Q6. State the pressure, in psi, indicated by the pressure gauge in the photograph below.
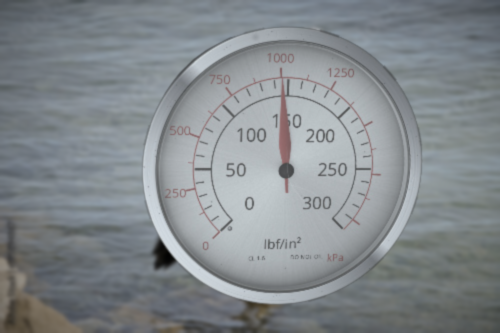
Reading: 145 psi
